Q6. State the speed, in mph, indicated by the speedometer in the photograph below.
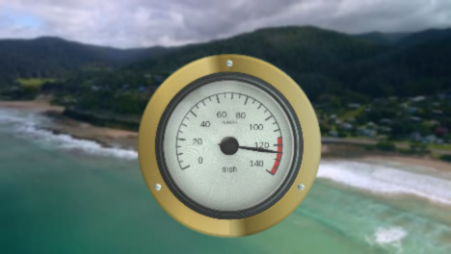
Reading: 125 mph
